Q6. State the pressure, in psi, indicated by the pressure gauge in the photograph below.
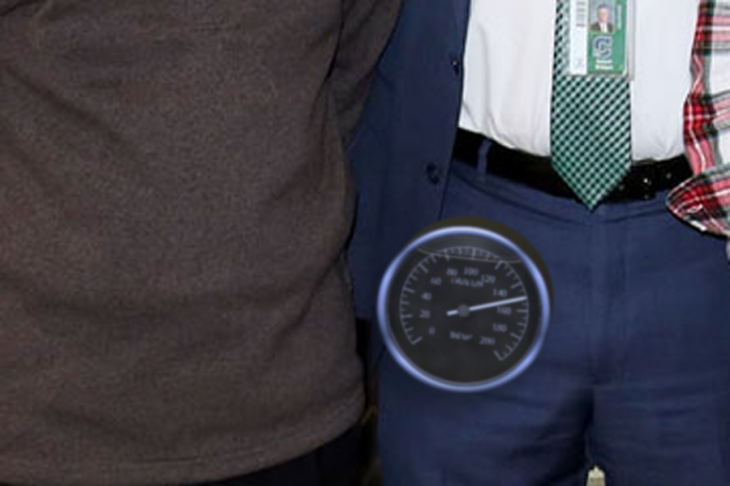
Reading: 150 psi
